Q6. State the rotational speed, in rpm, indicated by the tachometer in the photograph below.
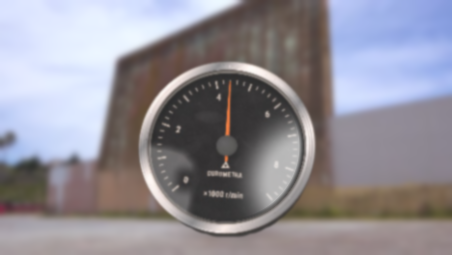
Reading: 4400 rpm
